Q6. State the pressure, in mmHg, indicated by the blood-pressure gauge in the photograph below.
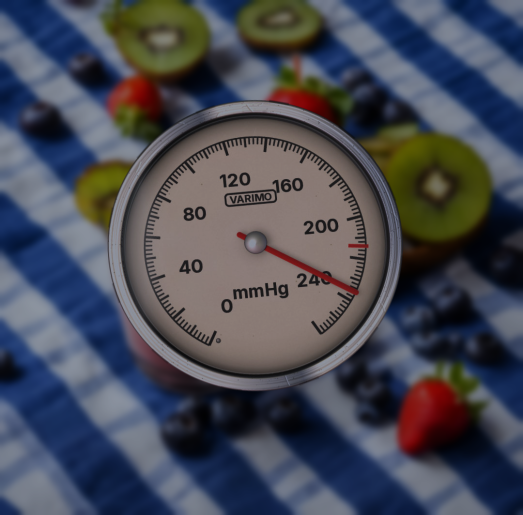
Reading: 236 mmHg
